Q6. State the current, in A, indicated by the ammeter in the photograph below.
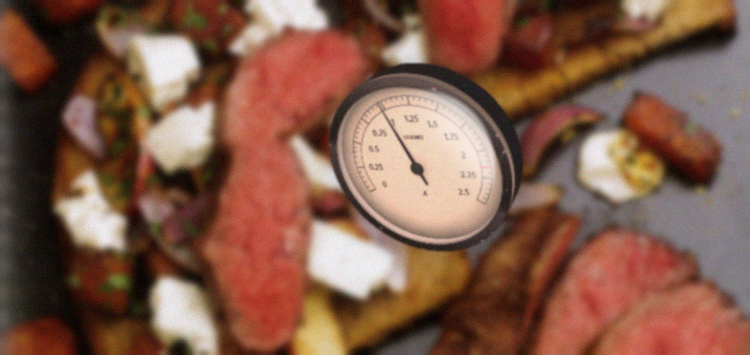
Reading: 1 A
